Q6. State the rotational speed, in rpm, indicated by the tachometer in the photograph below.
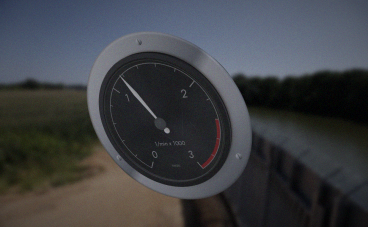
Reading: 1200 rpm
